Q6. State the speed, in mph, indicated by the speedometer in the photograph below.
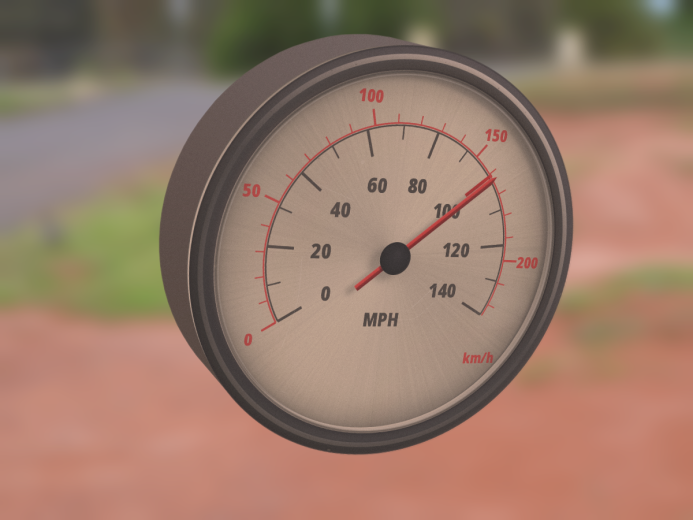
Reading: 100 mph
